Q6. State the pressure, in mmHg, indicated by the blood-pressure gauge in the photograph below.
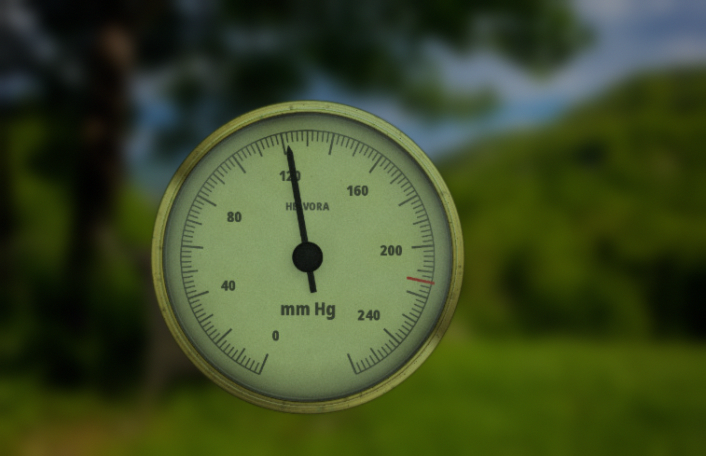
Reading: 122 mmHg
